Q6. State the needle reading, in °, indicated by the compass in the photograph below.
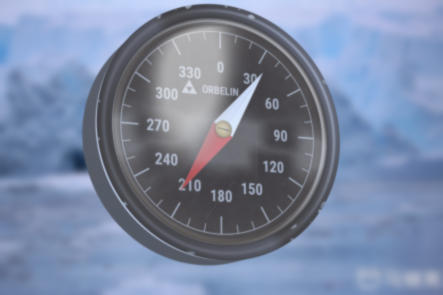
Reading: 215 °
